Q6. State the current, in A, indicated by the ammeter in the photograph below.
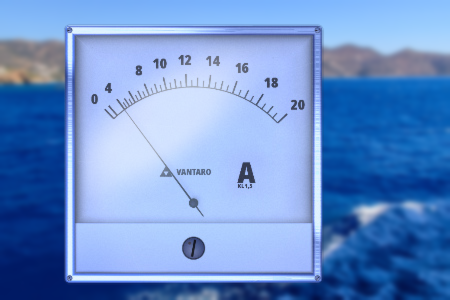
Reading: 4 A
